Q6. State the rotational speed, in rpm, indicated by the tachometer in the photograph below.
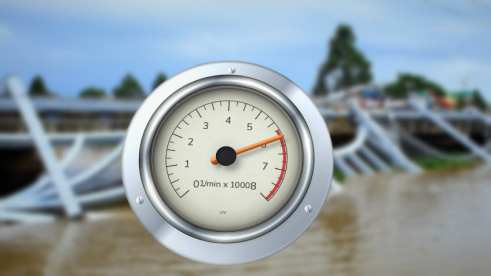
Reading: 6000 rpm
